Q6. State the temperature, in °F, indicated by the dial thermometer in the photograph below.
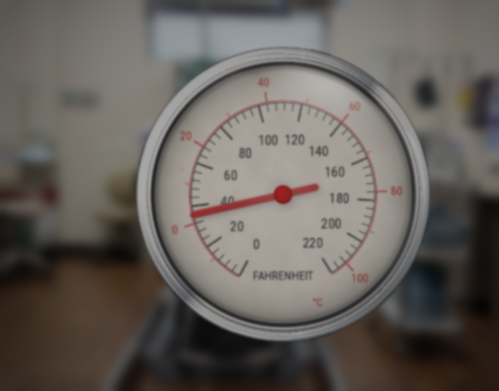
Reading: 36 °F
